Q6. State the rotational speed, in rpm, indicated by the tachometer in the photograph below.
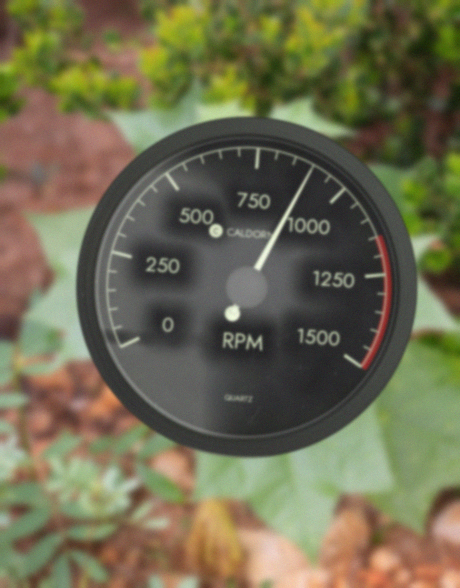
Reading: 900 rpm
